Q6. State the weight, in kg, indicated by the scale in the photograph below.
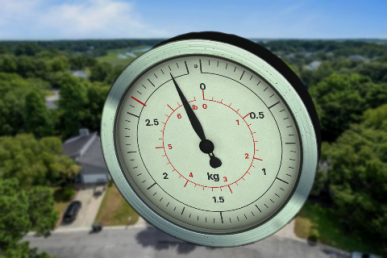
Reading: 2.9 kg
